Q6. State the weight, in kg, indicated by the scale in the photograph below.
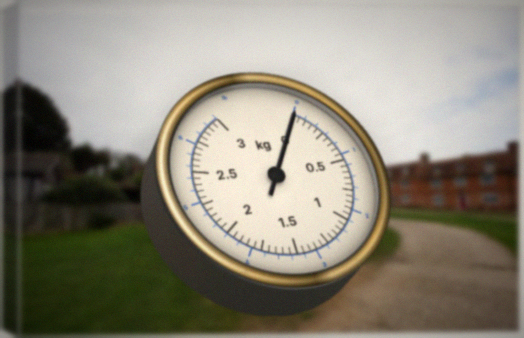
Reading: 0 kg
